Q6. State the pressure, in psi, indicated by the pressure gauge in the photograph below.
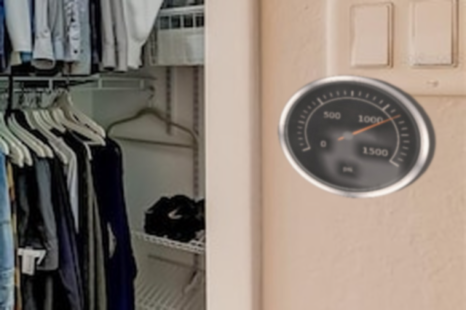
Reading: 1100 psi
